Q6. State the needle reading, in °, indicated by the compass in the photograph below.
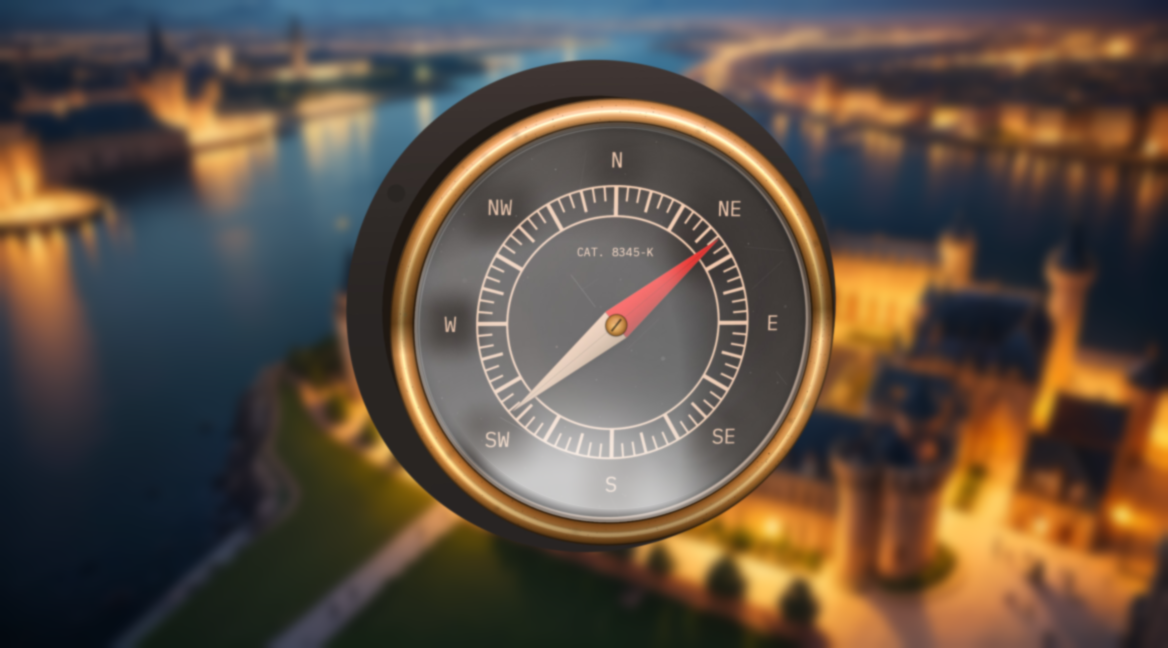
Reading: 50 °
